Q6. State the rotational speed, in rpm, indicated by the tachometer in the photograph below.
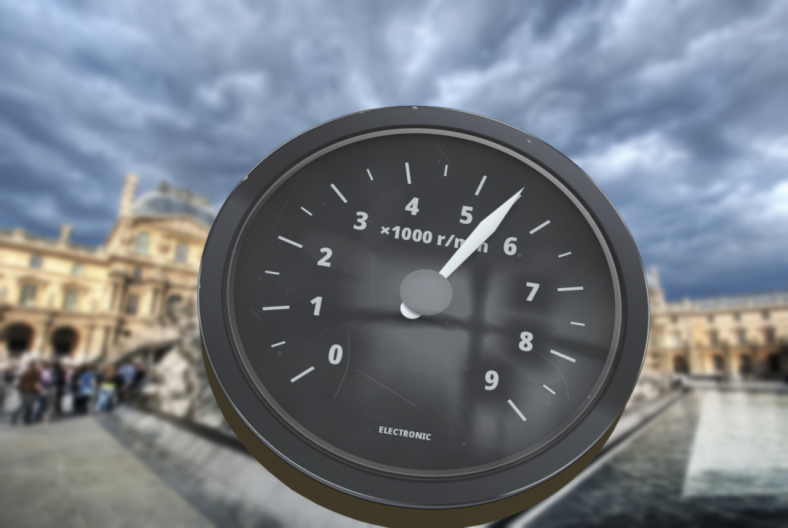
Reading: 5500 rpm
